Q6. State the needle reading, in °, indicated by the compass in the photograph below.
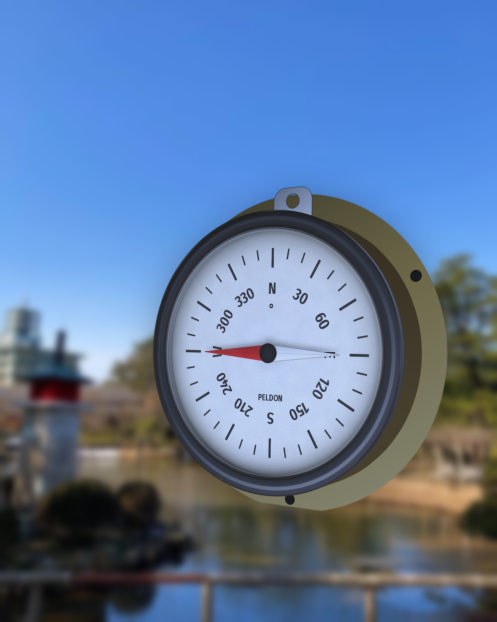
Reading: 270 °
